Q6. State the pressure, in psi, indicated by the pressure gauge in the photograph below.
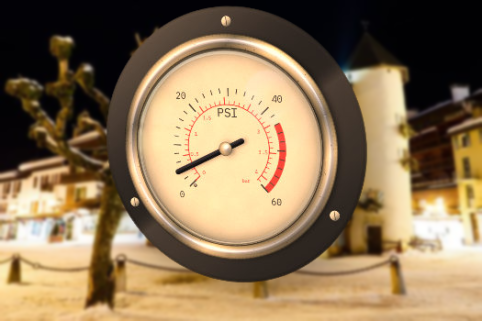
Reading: 4 psi
